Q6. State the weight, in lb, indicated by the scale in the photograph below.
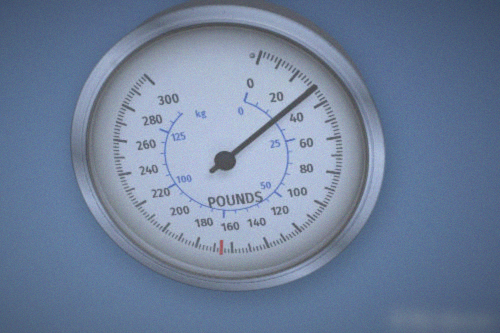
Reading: 30 lb
